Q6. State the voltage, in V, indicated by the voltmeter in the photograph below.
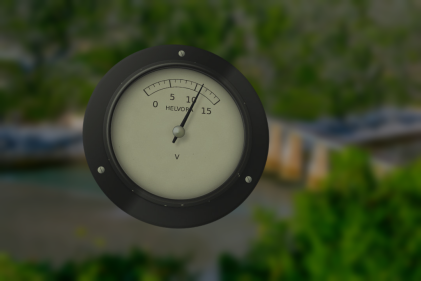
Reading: 11 V
